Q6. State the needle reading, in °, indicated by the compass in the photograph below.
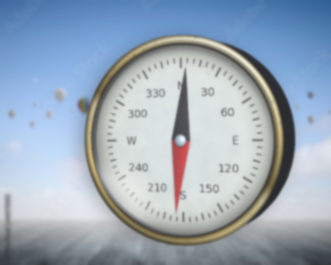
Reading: 185 °
